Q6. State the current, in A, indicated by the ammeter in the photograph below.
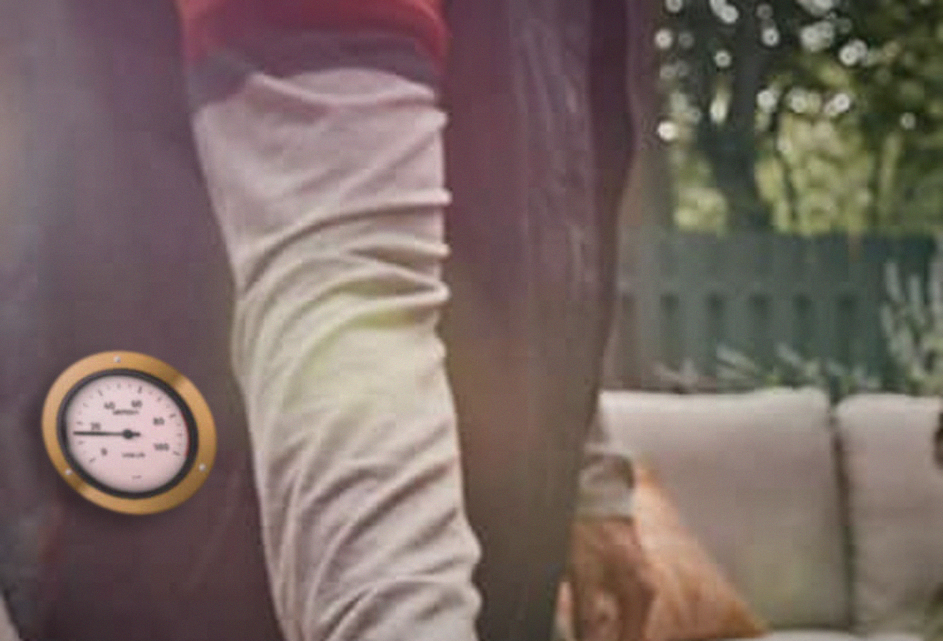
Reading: 15 A
